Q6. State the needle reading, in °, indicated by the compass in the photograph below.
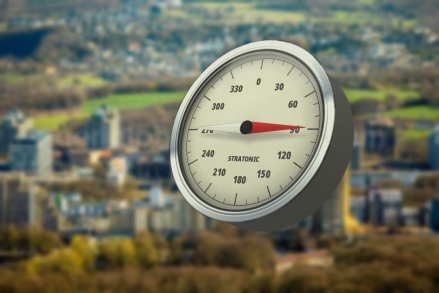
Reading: 90 °
